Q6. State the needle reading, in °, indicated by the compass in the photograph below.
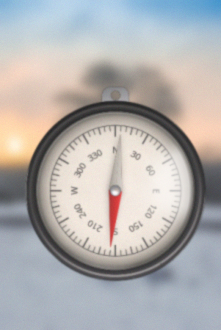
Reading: 185 °
